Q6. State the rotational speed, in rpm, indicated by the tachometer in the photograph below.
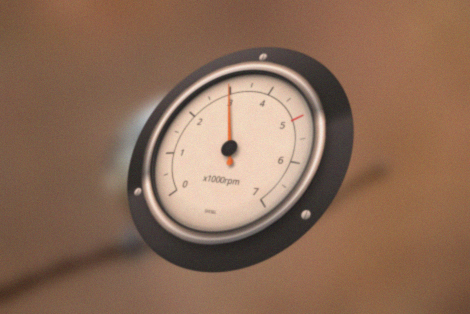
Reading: 3000 rpm
